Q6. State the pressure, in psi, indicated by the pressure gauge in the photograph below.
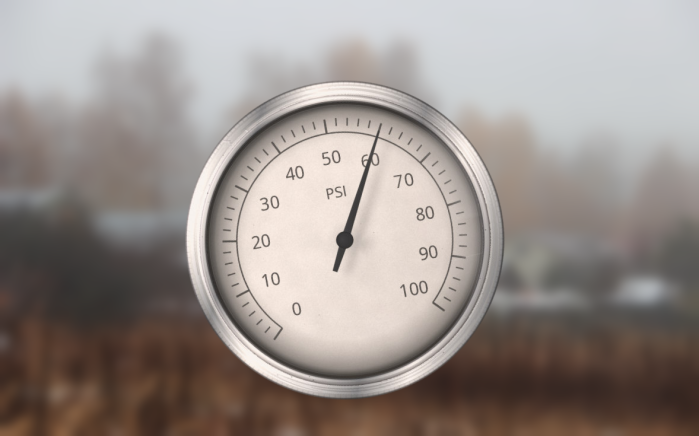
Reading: 60 psi
